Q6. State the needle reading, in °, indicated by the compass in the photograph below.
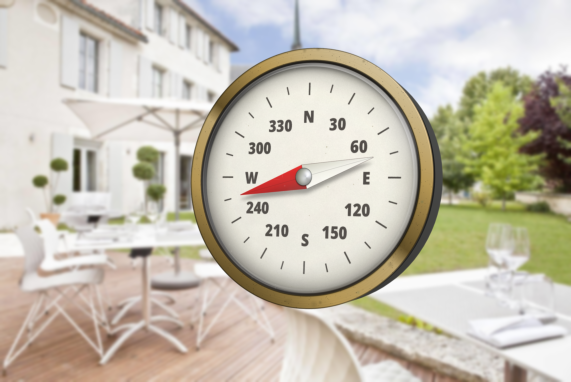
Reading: 255 °
